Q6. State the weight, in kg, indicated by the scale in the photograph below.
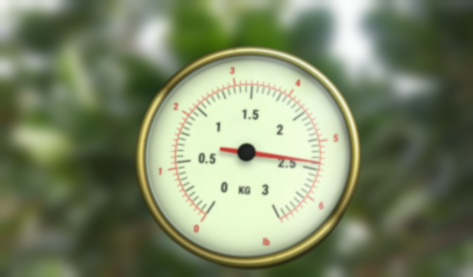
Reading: 2.45 kg
